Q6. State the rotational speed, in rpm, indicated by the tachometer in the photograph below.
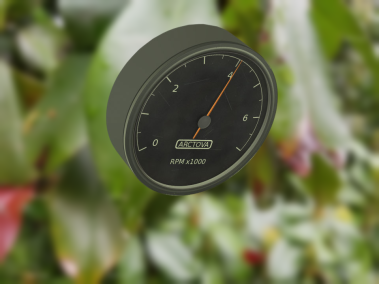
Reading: 4000 rpm
